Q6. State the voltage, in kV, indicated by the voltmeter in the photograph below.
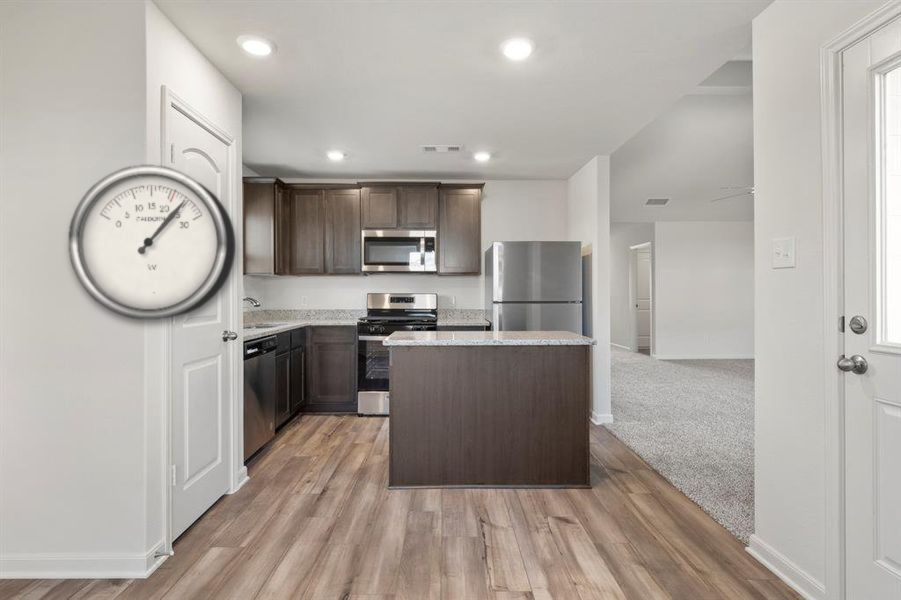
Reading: 25 kV
